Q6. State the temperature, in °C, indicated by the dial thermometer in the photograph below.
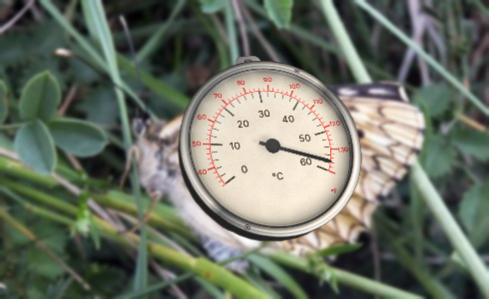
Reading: 58 °C
